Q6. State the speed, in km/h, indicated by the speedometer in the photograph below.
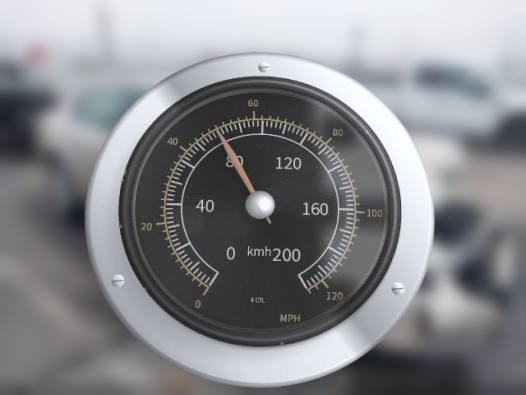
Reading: 80 km/h
